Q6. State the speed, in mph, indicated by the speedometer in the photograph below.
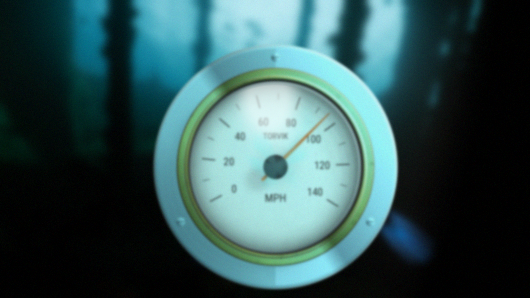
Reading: 95 mph
